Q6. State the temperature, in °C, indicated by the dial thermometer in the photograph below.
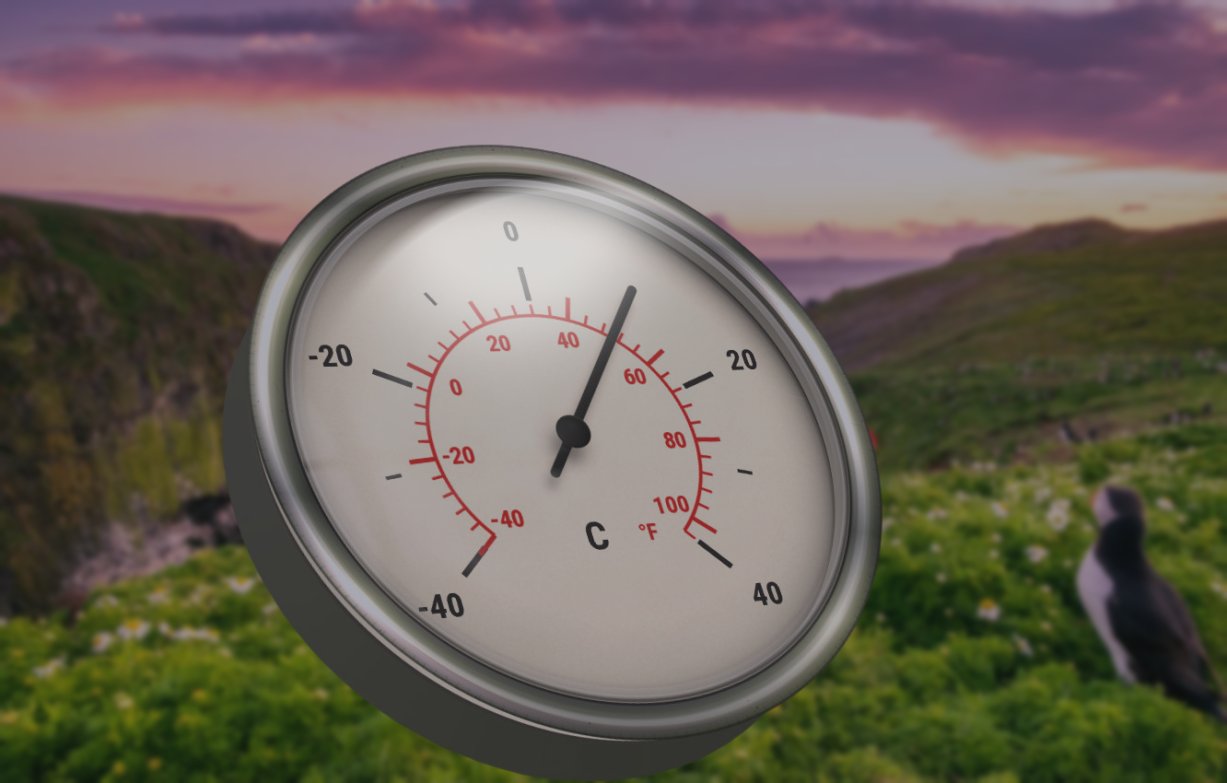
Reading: 10 °C
